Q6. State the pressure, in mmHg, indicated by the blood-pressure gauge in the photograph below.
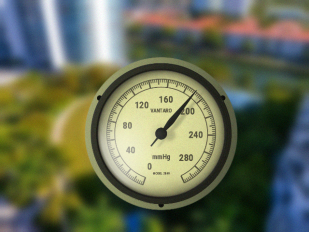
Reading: 190 mmHg
